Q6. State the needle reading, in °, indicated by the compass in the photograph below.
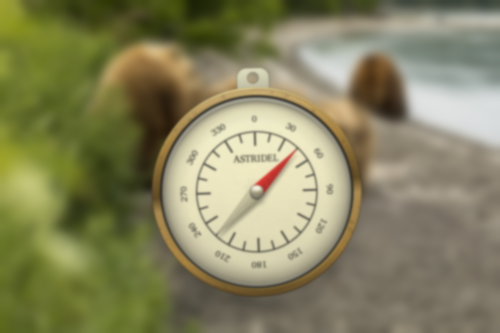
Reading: 45 °
